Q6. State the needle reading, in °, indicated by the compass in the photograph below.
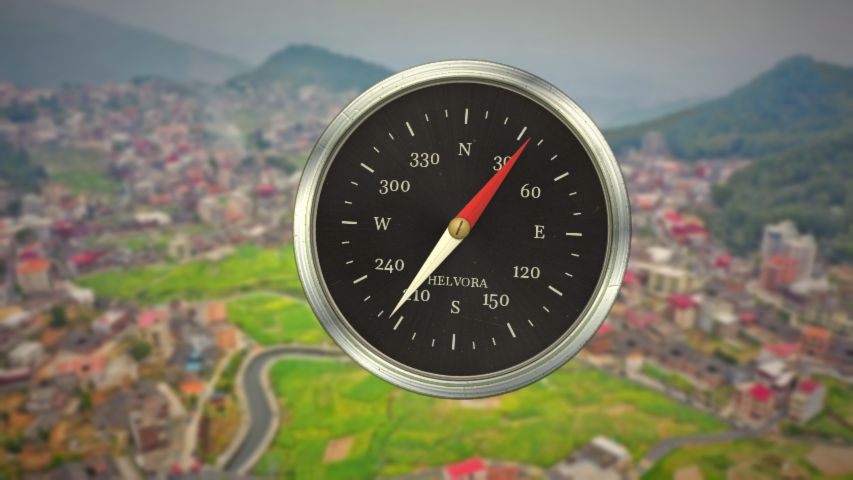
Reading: 35 °
